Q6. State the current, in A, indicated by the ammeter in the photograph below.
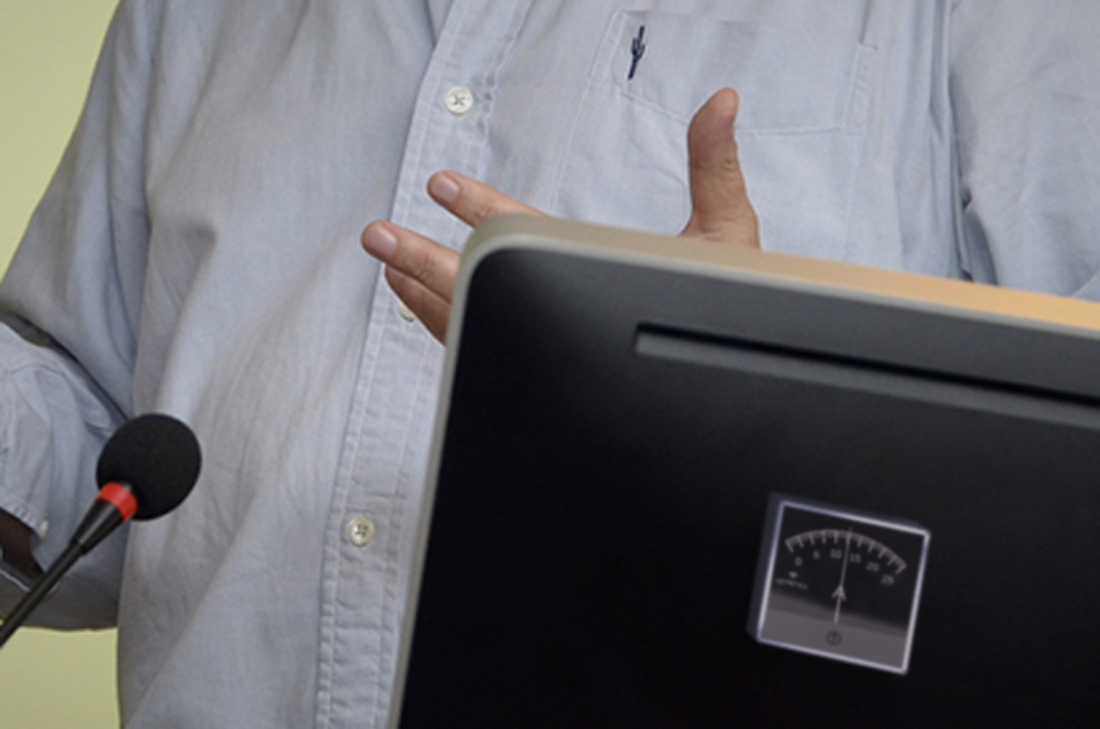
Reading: 12.5 A
